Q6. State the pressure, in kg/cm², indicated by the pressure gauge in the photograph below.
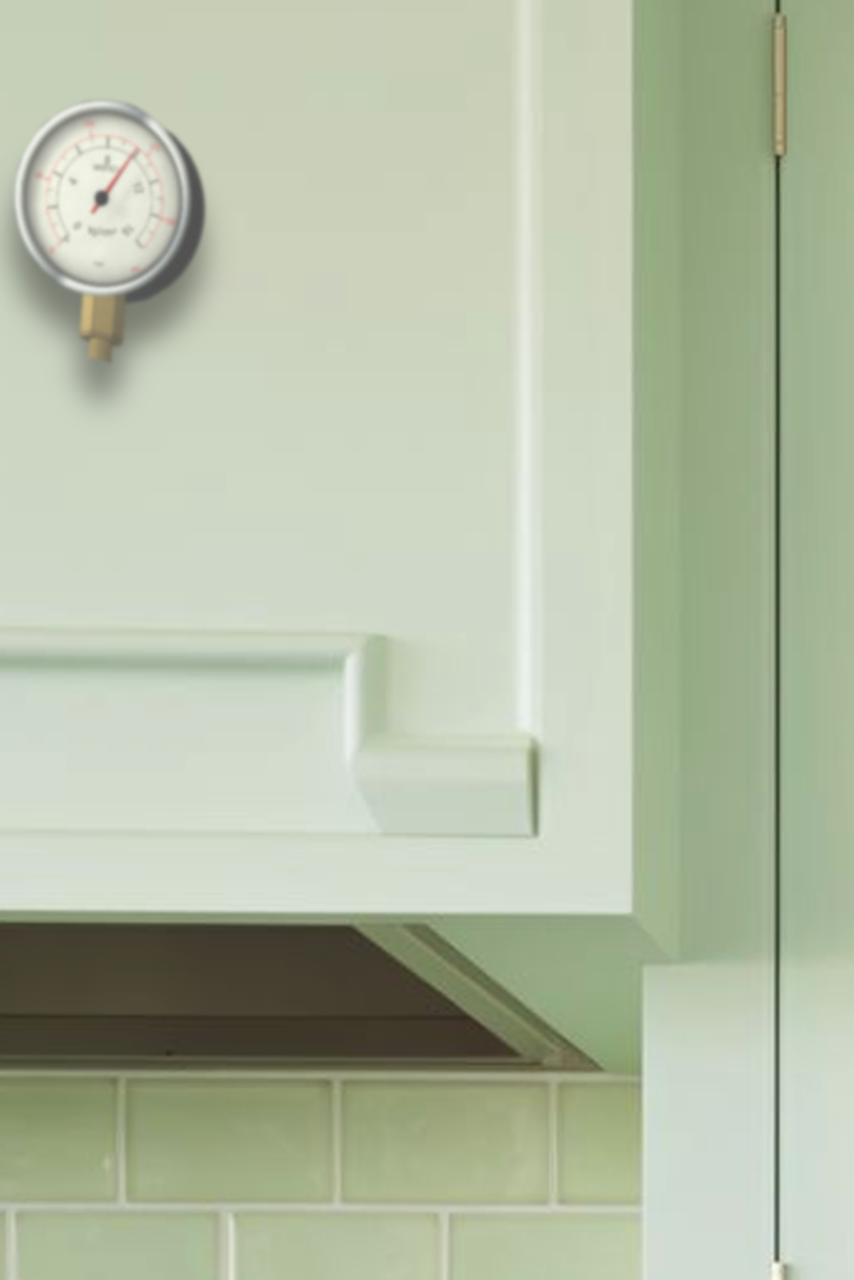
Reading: 10 kg/cm²
